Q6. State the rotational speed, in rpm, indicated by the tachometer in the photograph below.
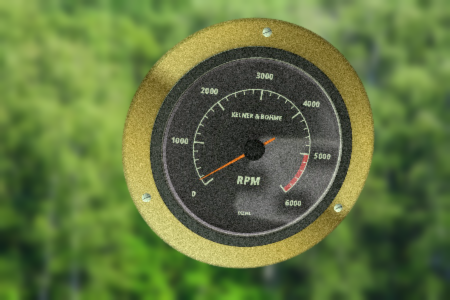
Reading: 200 rpm
